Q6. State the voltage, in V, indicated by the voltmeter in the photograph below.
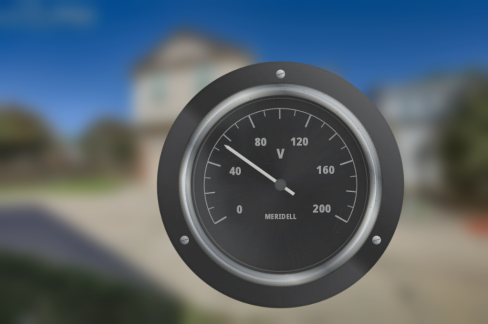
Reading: 55 V
